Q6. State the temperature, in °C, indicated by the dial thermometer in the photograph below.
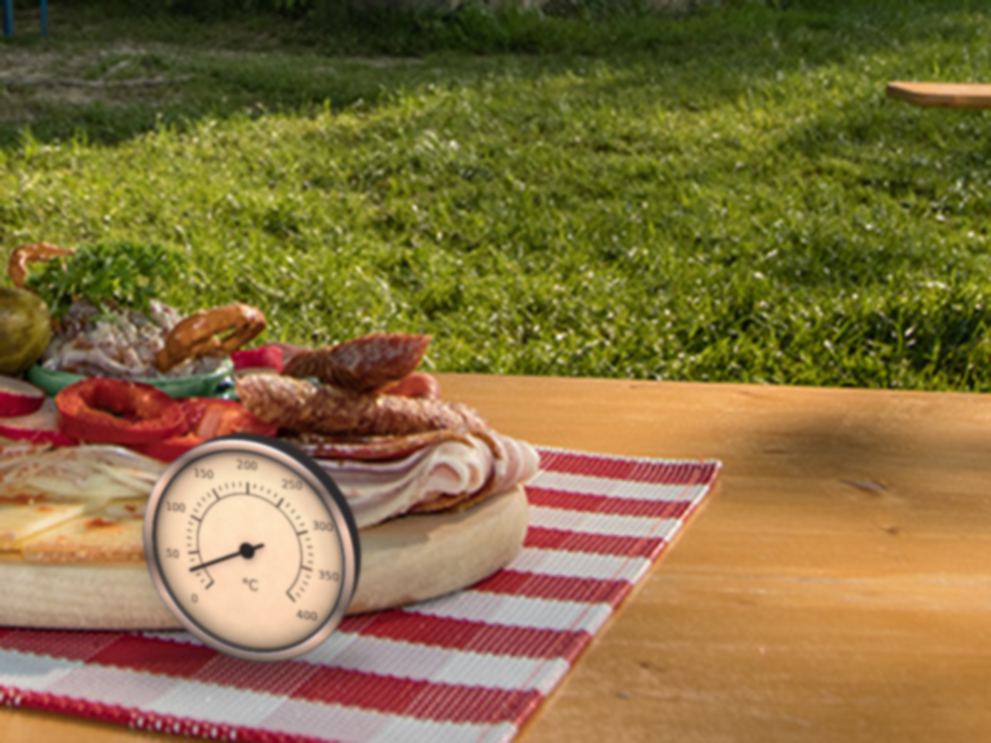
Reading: 30 °C
